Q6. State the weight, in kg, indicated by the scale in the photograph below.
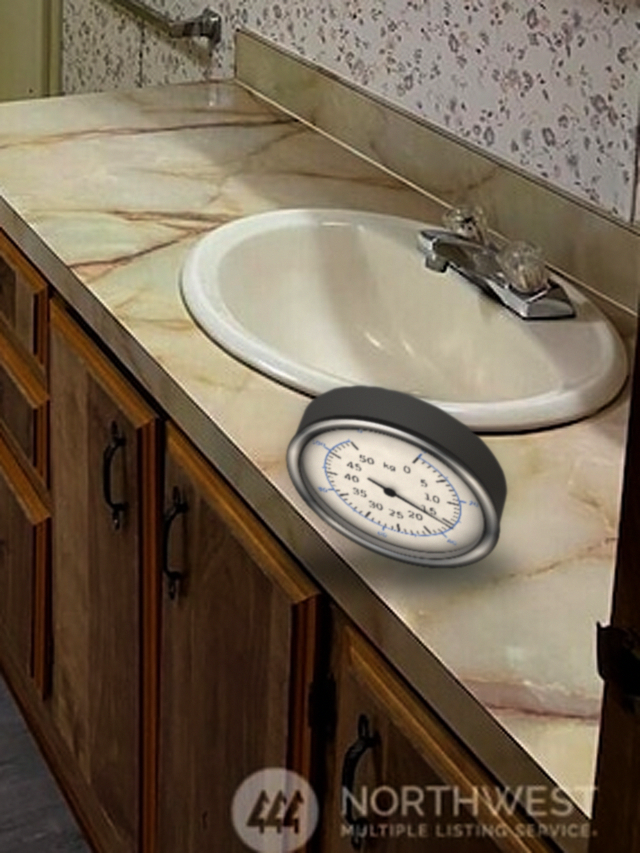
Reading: 15 kg
